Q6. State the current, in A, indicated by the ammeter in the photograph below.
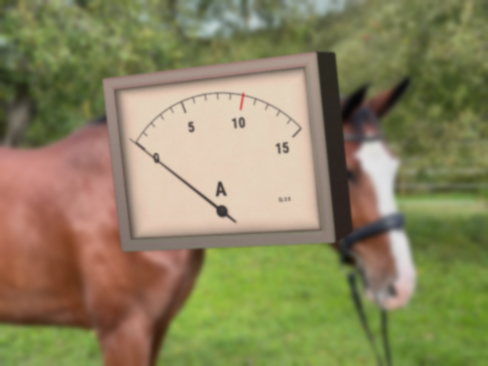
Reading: 0 A
